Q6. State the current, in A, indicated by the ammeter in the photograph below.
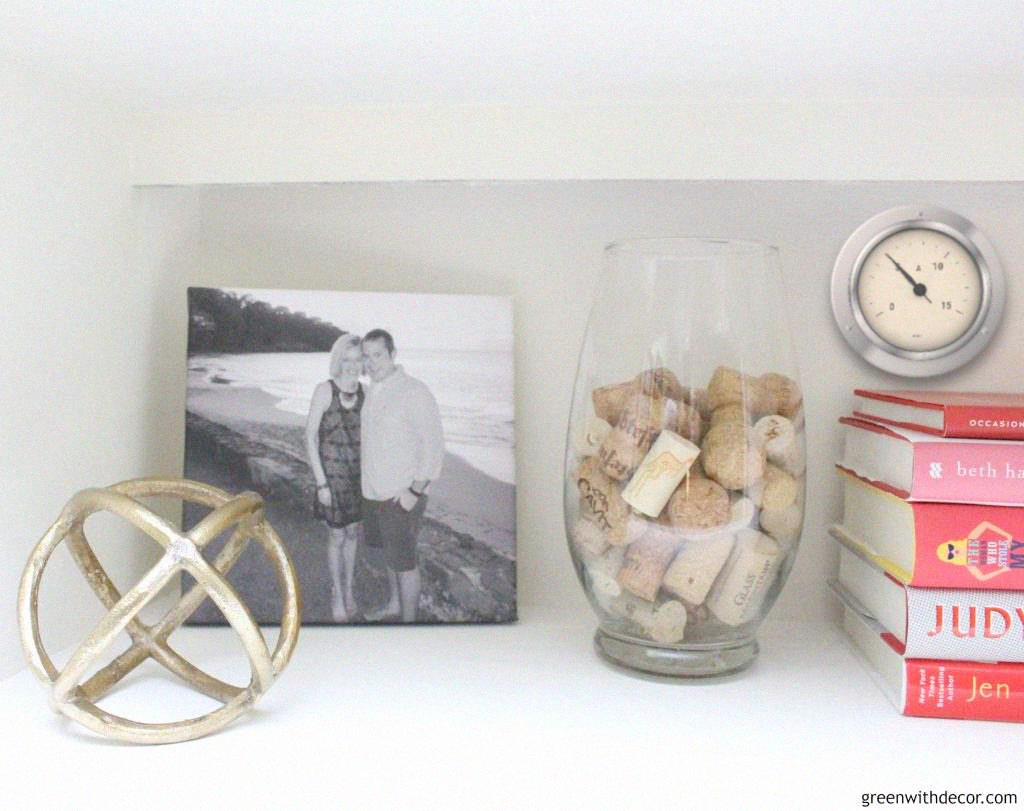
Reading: 5 A
